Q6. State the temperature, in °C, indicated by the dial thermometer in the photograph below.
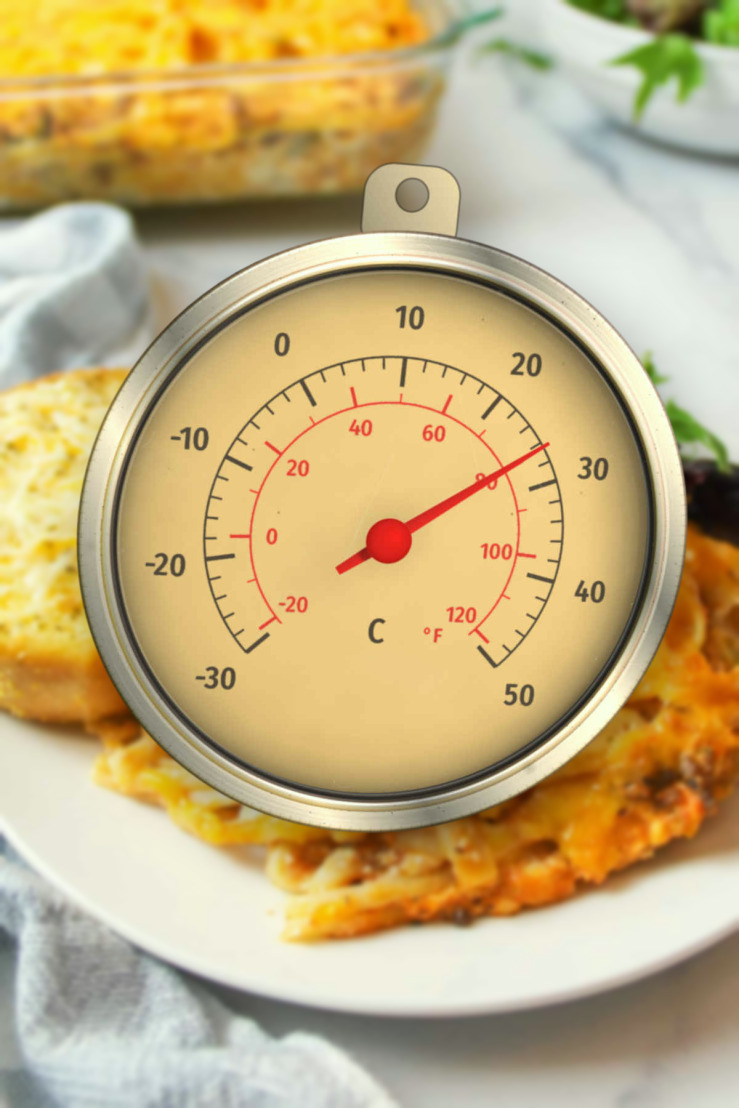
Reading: 26 °C
